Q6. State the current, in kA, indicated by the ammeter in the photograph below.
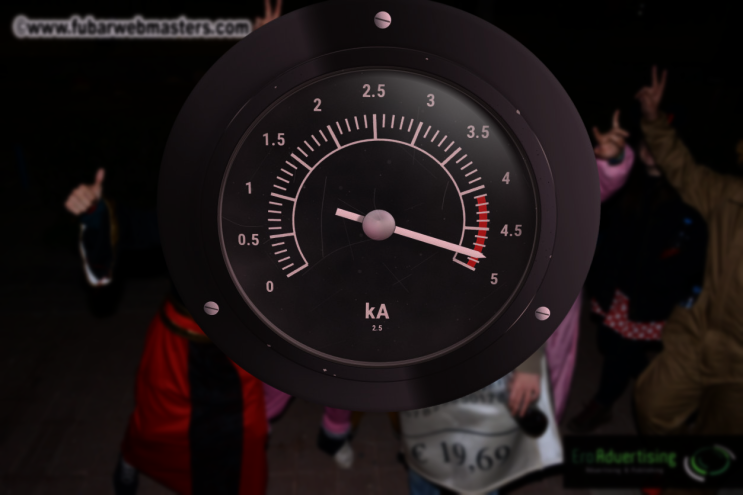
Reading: 4.8 kA
